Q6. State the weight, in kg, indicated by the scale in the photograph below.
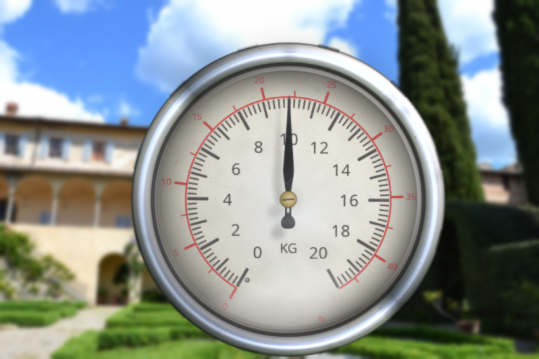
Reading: 10 kg
